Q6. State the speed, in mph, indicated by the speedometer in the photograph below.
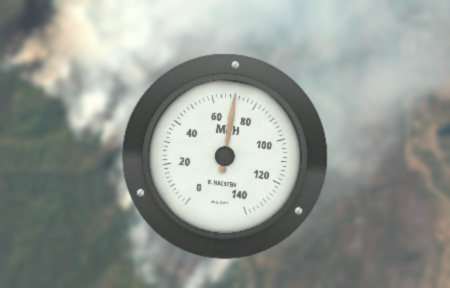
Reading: 70 mph
